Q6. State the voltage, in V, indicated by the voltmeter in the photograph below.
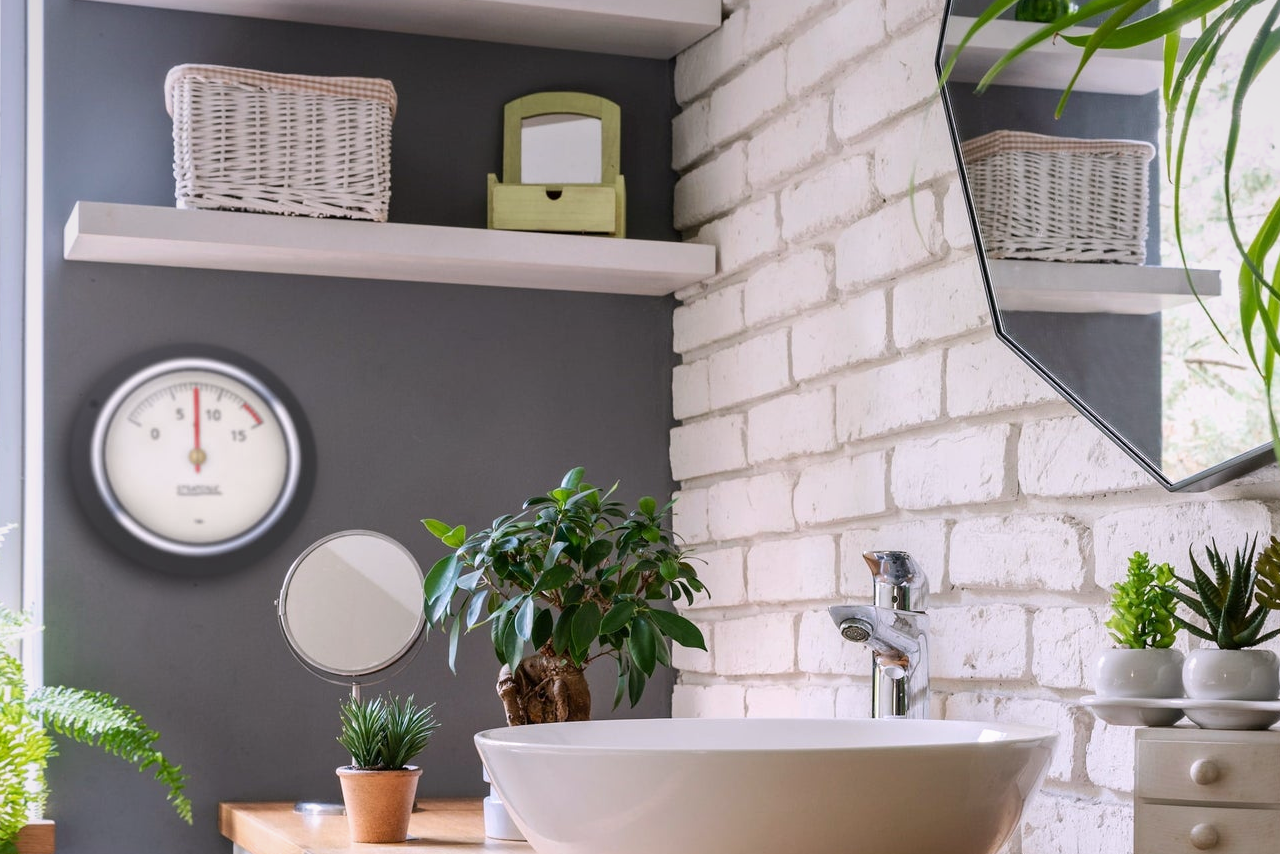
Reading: 7.5 V
